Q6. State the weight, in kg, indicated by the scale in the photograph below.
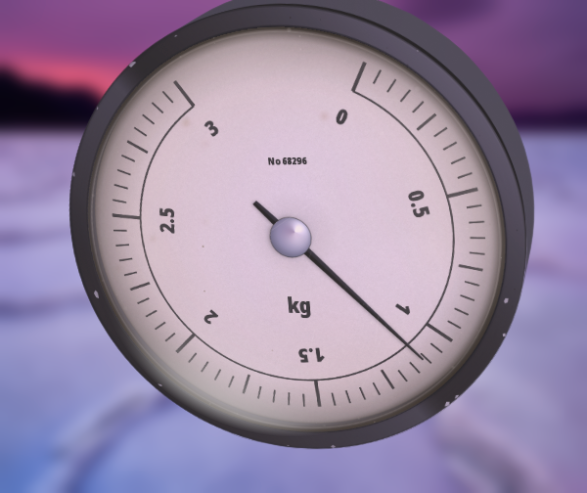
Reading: 1.1 kg
